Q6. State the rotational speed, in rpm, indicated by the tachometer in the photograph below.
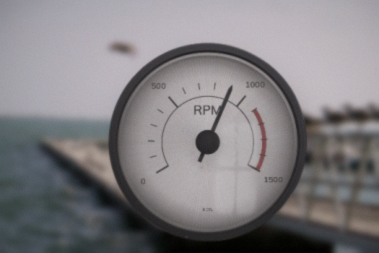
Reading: 900 rpm
